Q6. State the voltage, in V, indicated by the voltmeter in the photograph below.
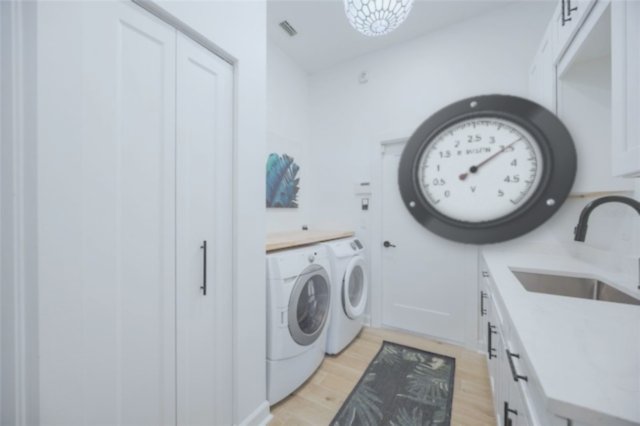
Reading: 3.5 V
